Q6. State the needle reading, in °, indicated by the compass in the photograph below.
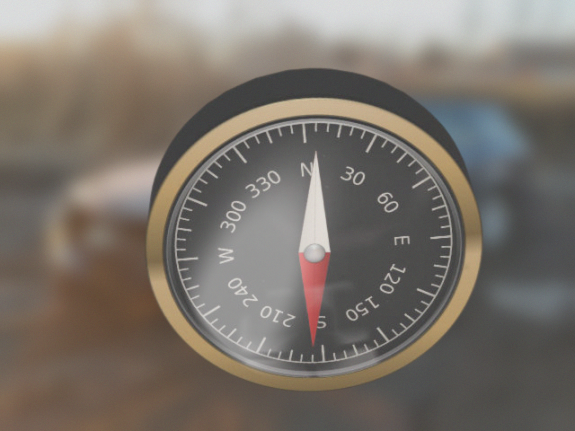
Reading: 185 °
